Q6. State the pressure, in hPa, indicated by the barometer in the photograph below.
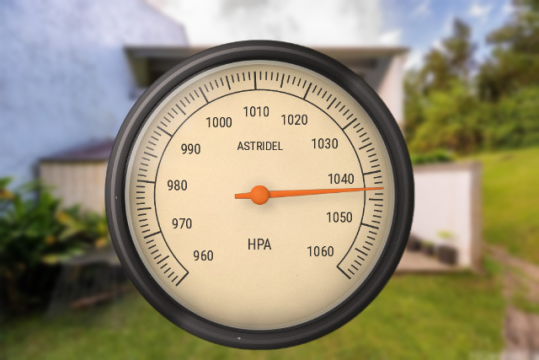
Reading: 1043 hPa
